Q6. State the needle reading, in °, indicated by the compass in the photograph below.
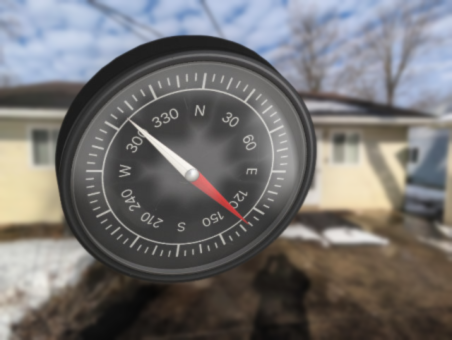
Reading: 130 °
